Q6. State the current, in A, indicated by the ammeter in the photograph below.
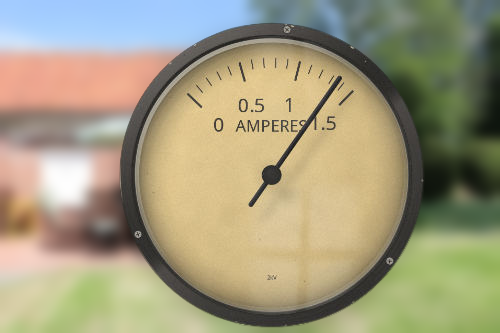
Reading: 1.35 A
